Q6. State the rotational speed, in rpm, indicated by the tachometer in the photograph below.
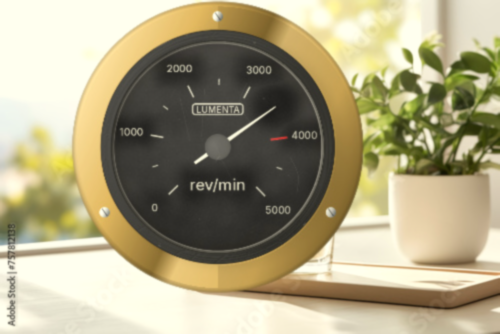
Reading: 3500 rpm
